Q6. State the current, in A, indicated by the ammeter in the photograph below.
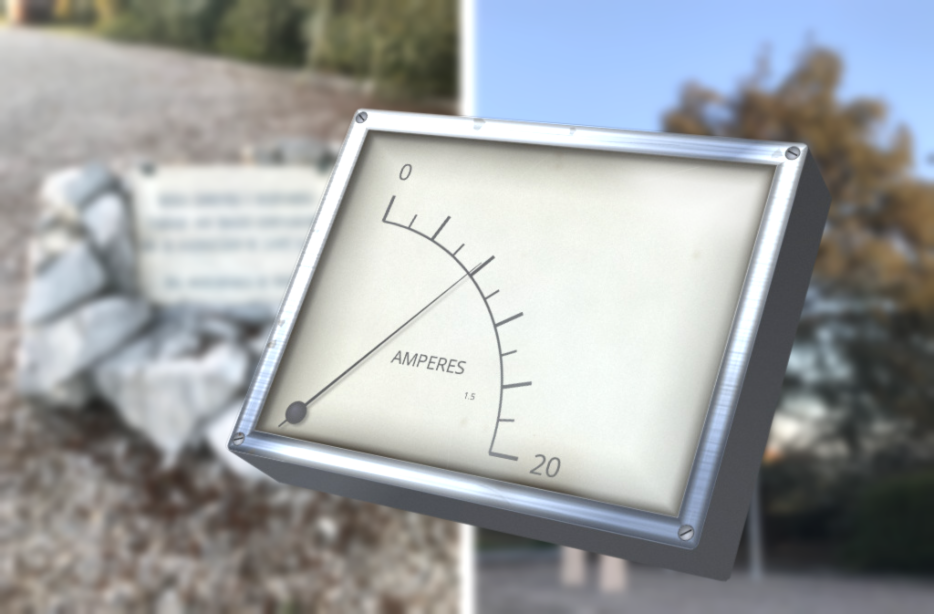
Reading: 8 A
